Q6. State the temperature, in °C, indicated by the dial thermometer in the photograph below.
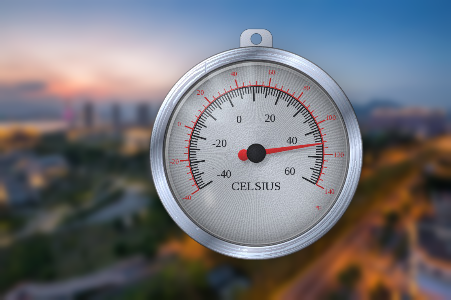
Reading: 45 °C
